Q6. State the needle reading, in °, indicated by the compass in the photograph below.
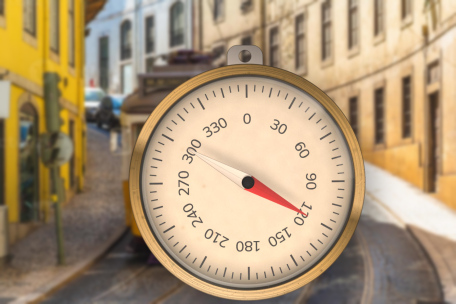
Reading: 120 °
